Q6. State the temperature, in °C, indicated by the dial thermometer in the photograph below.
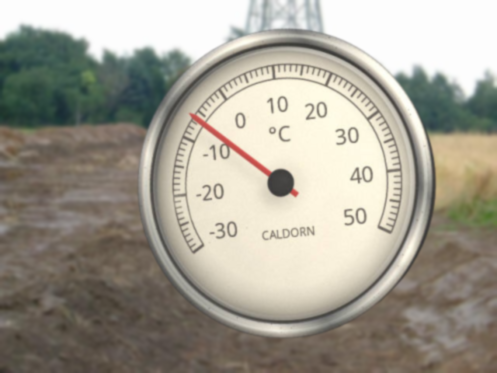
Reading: -6 °C
